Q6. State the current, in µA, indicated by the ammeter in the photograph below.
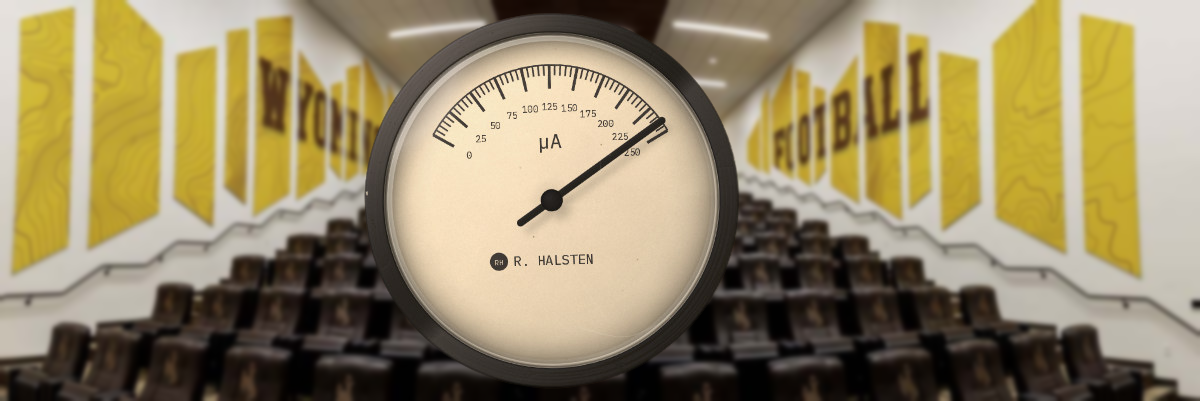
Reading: 240 µA
